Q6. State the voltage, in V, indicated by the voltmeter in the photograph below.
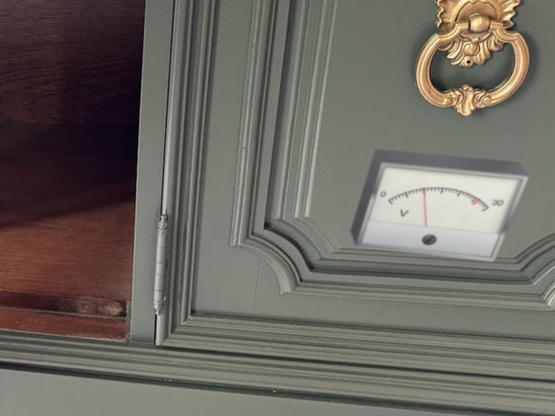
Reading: 10 V
